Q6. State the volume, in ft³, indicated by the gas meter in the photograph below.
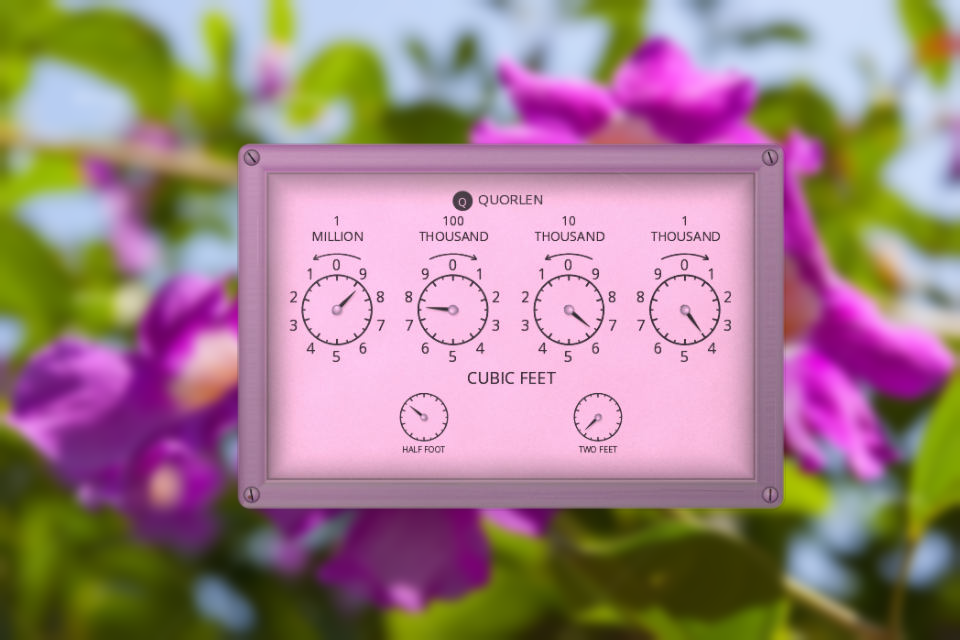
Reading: 876400 ft³
